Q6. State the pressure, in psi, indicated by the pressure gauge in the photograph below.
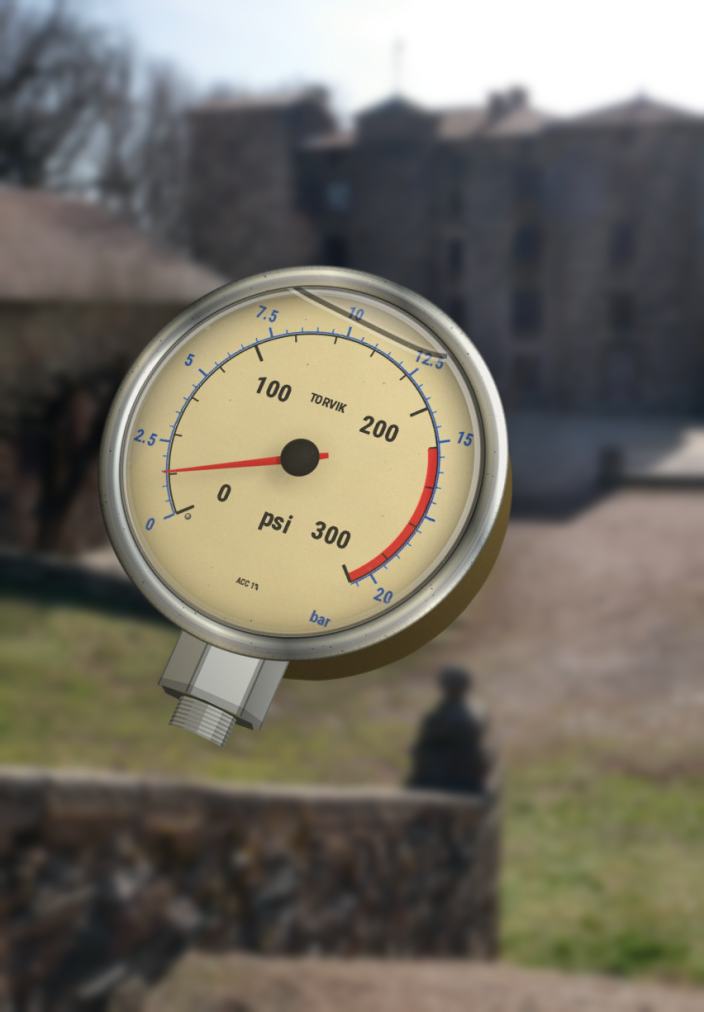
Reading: 20 psi
